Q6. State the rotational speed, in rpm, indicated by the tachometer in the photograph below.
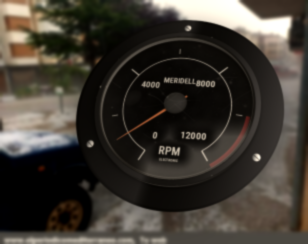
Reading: 1000 rpm
